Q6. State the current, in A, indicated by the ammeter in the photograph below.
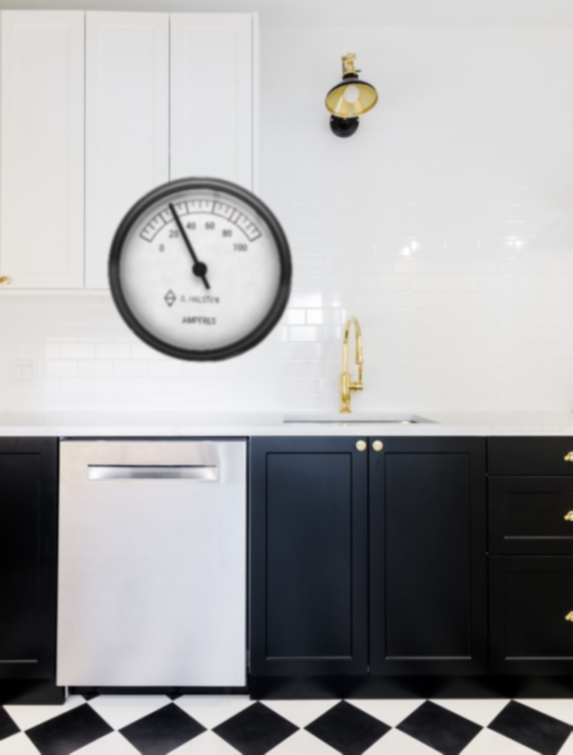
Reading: 30 A
